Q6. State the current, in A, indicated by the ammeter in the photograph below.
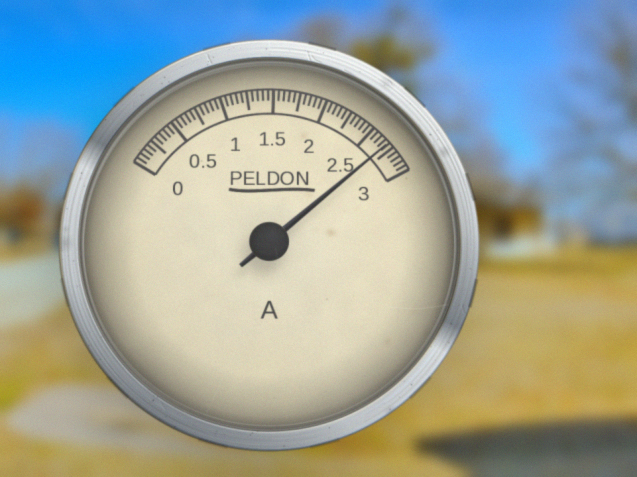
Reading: 2.7 A
